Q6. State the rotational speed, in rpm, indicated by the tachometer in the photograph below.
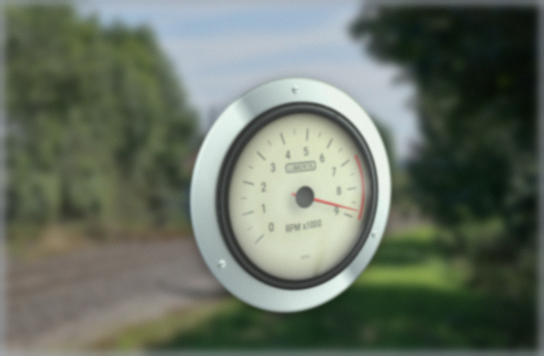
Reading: 8750 rpm
